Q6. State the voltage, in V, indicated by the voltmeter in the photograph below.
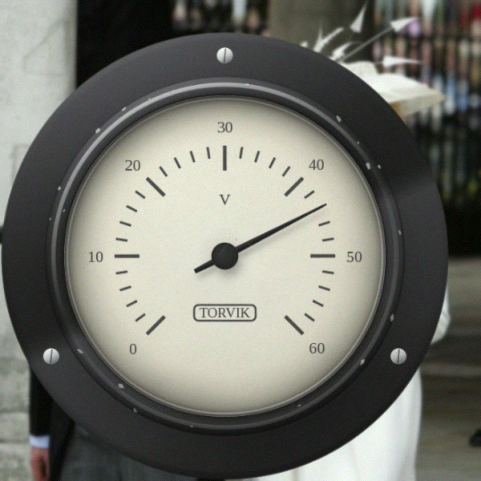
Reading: 44 V
